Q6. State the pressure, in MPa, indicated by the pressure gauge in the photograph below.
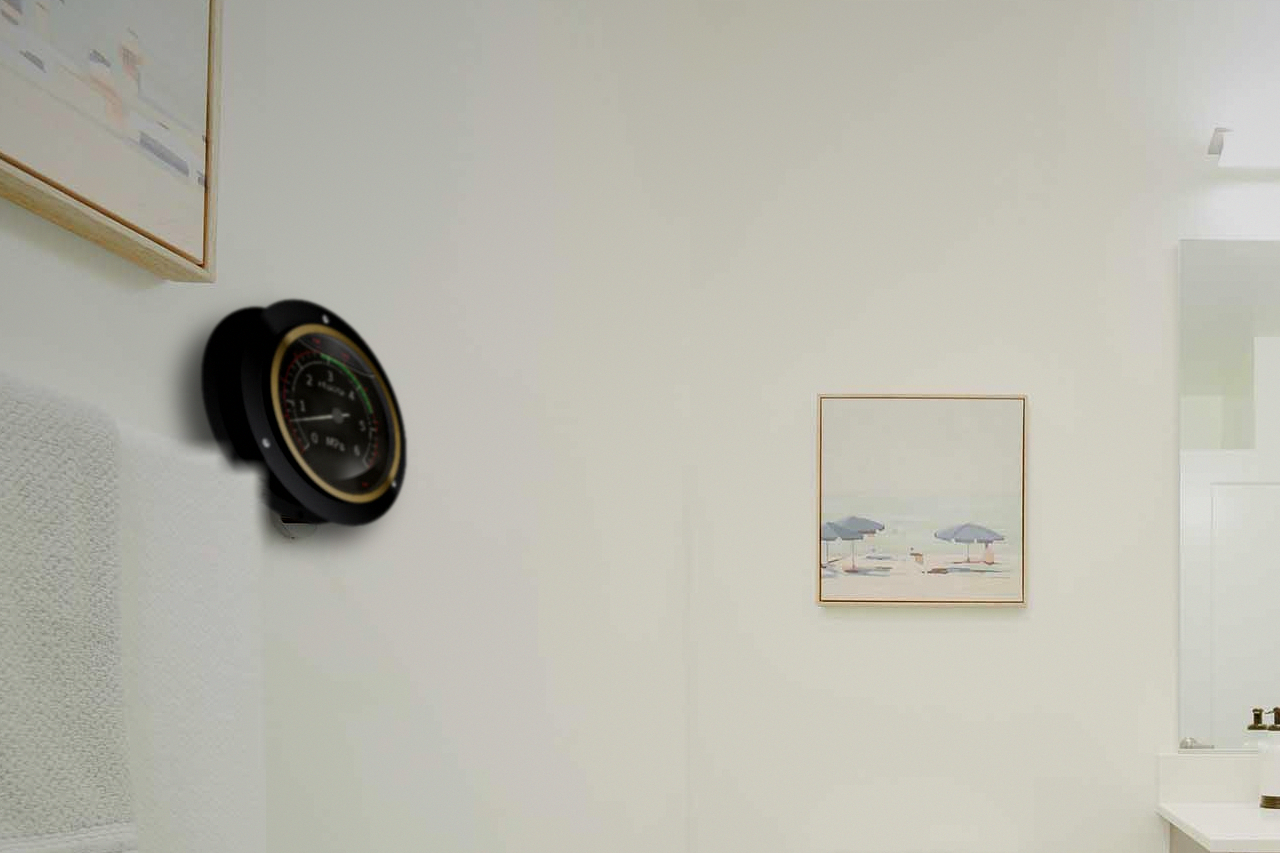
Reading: 0.6 MPa
